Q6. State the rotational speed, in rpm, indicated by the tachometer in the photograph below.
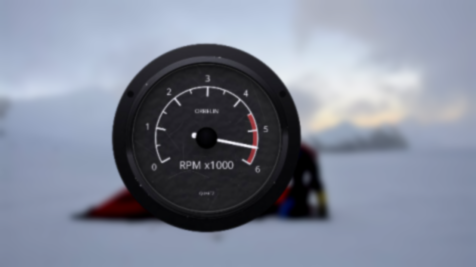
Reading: 5500 rpm
